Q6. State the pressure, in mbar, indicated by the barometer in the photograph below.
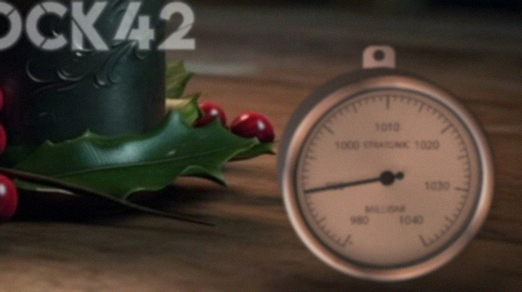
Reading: 990 mbar
